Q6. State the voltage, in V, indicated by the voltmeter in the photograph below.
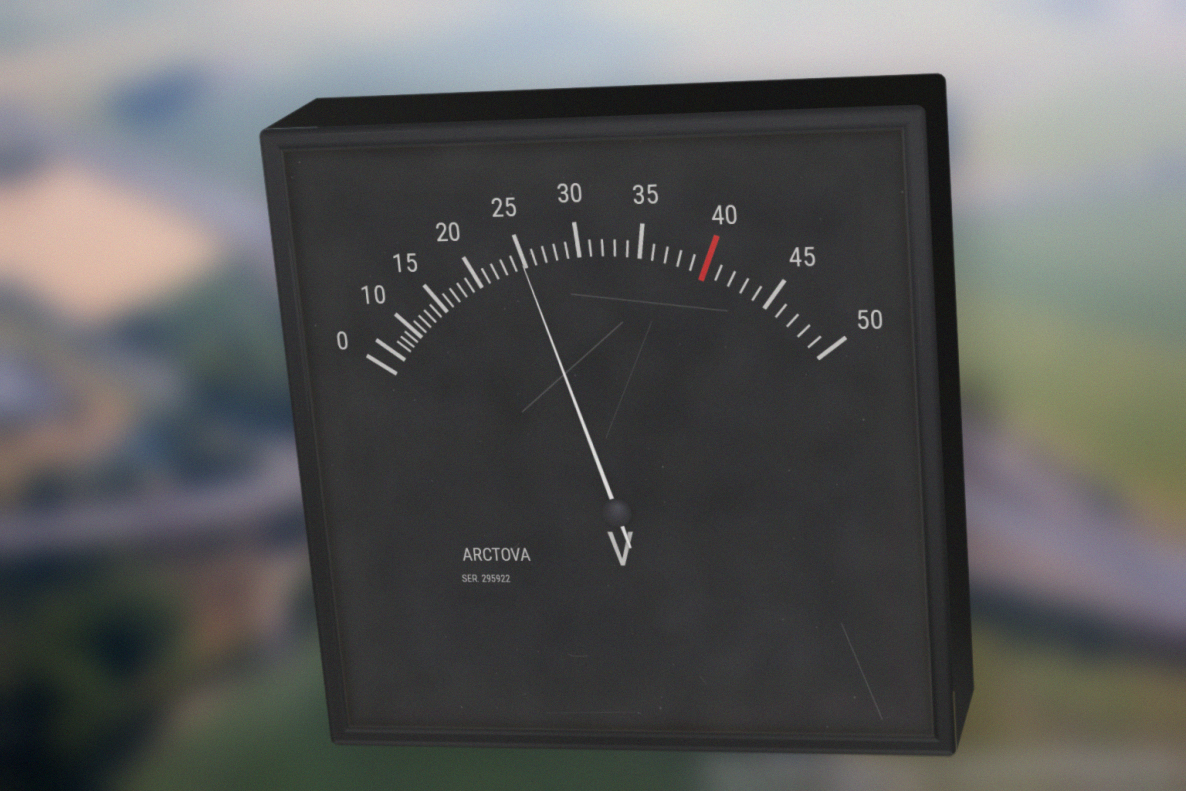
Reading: 25 V
